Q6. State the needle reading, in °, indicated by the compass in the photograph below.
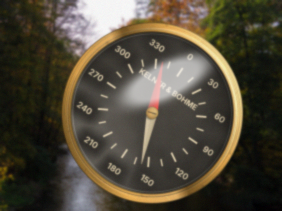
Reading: 337.5 °
